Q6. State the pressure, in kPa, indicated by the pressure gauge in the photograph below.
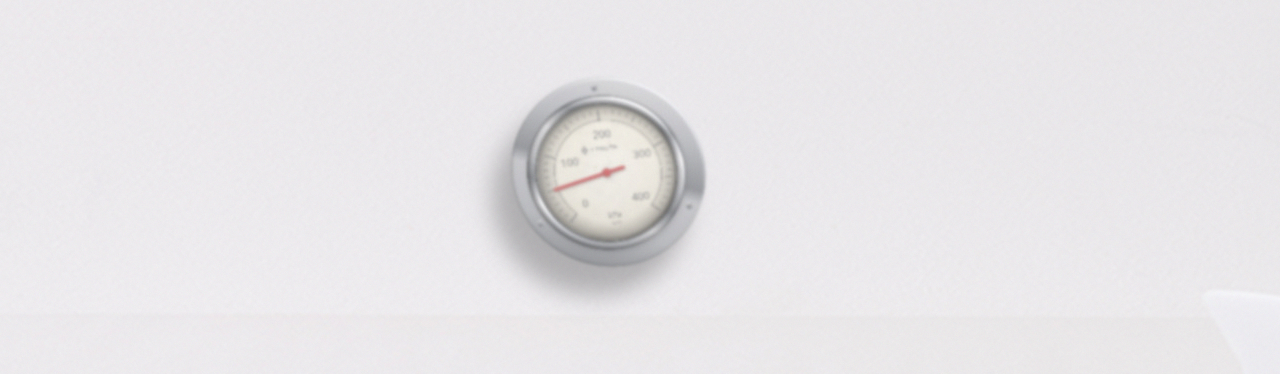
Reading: 50 kPa
